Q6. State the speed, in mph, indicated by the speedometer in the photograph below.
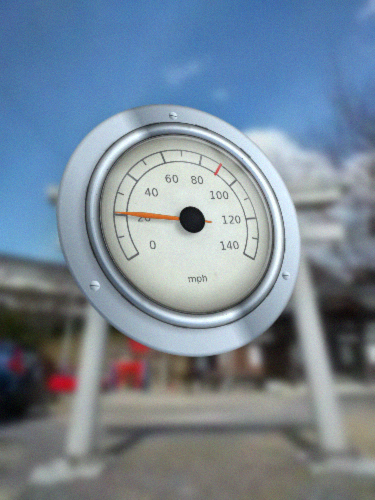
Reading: 20 mph
